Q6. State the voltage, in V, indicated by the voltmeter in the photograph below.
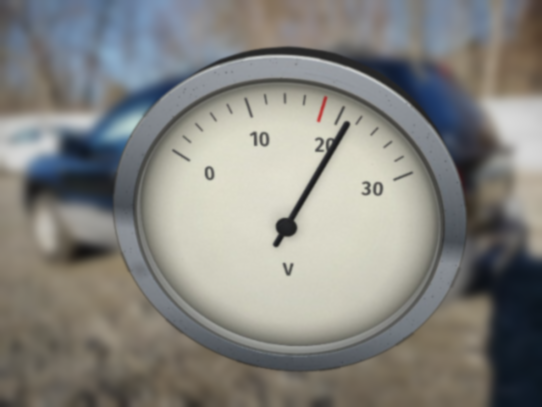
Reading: 21 V
